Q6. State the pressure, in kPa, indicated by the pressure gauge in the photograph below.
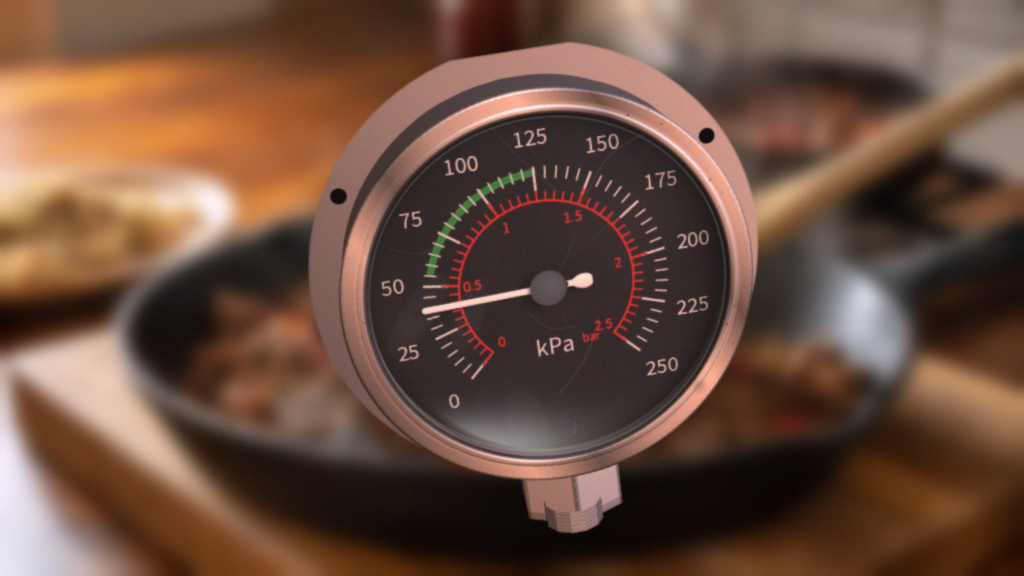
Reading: 40 kPa
